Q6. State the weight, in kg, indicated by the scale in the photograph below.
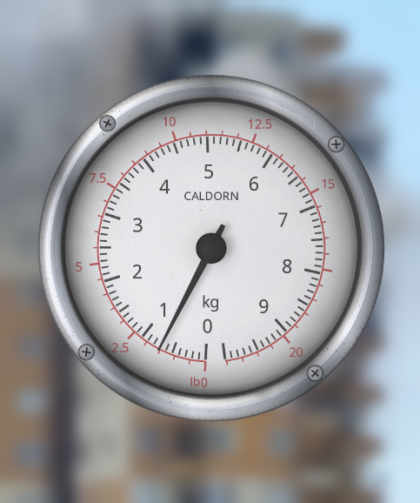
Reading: 0.7 kg
